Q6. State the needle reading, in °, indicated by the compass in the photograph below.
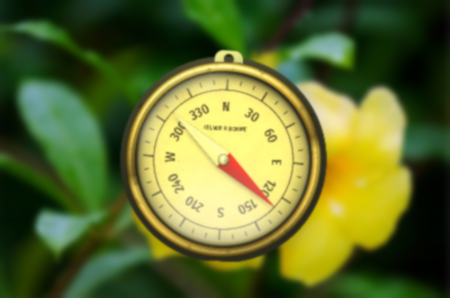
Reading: 130 °
